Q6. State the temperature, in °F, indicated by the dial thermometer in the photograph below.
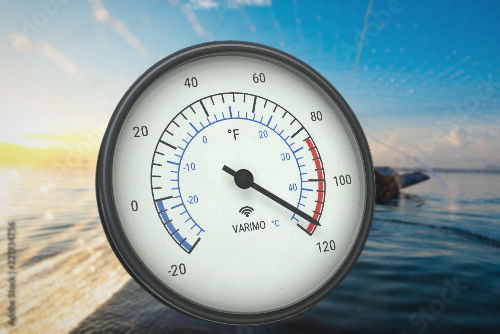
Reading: 116 °F
